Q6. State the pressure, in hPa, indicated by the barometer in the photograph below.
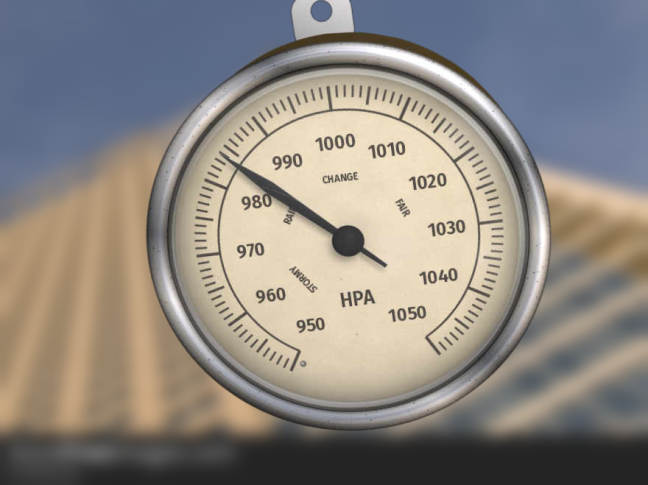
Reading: 984 hPa
